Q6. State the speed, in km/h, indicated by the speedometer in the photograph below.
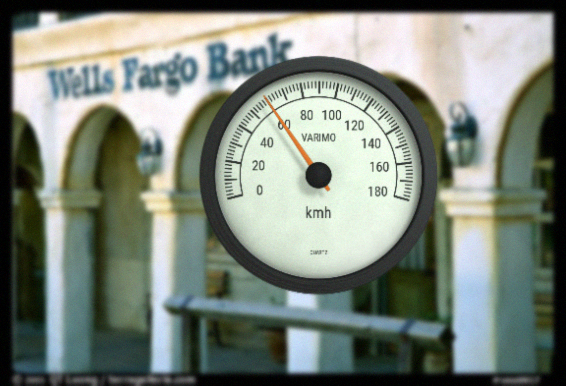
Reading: 60 km/h
